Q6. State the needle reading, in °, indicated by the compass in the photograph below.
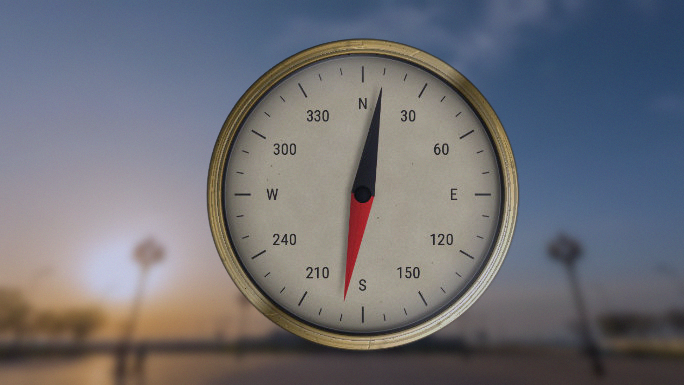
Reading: 190 °
